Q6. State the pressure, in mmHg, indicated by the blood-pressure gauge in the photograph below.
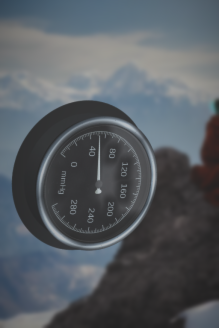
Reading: 50 mmHg
